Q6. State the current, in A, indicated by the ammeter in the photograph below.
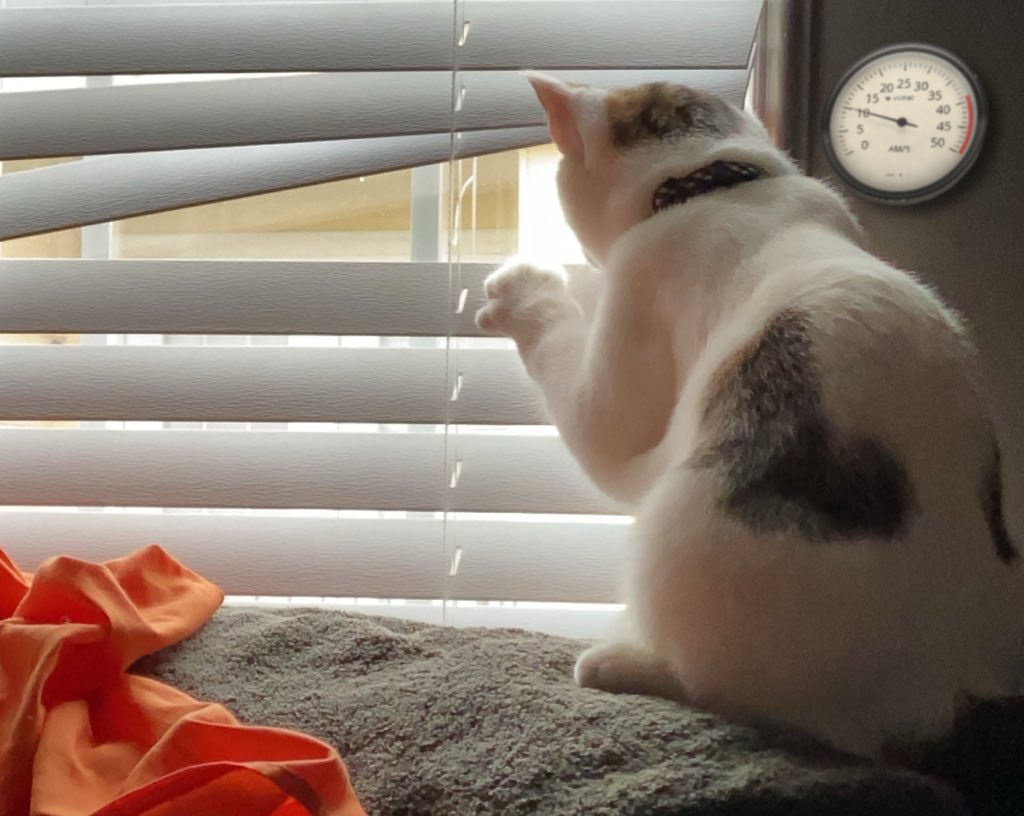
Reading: 10 A
